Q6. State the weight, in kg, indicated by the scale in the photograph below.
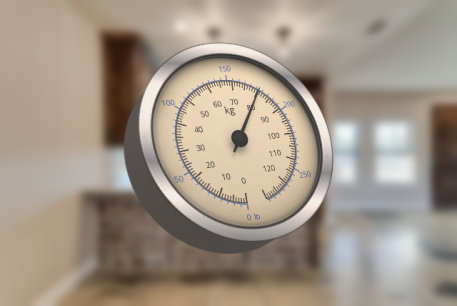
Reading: 80 kg
